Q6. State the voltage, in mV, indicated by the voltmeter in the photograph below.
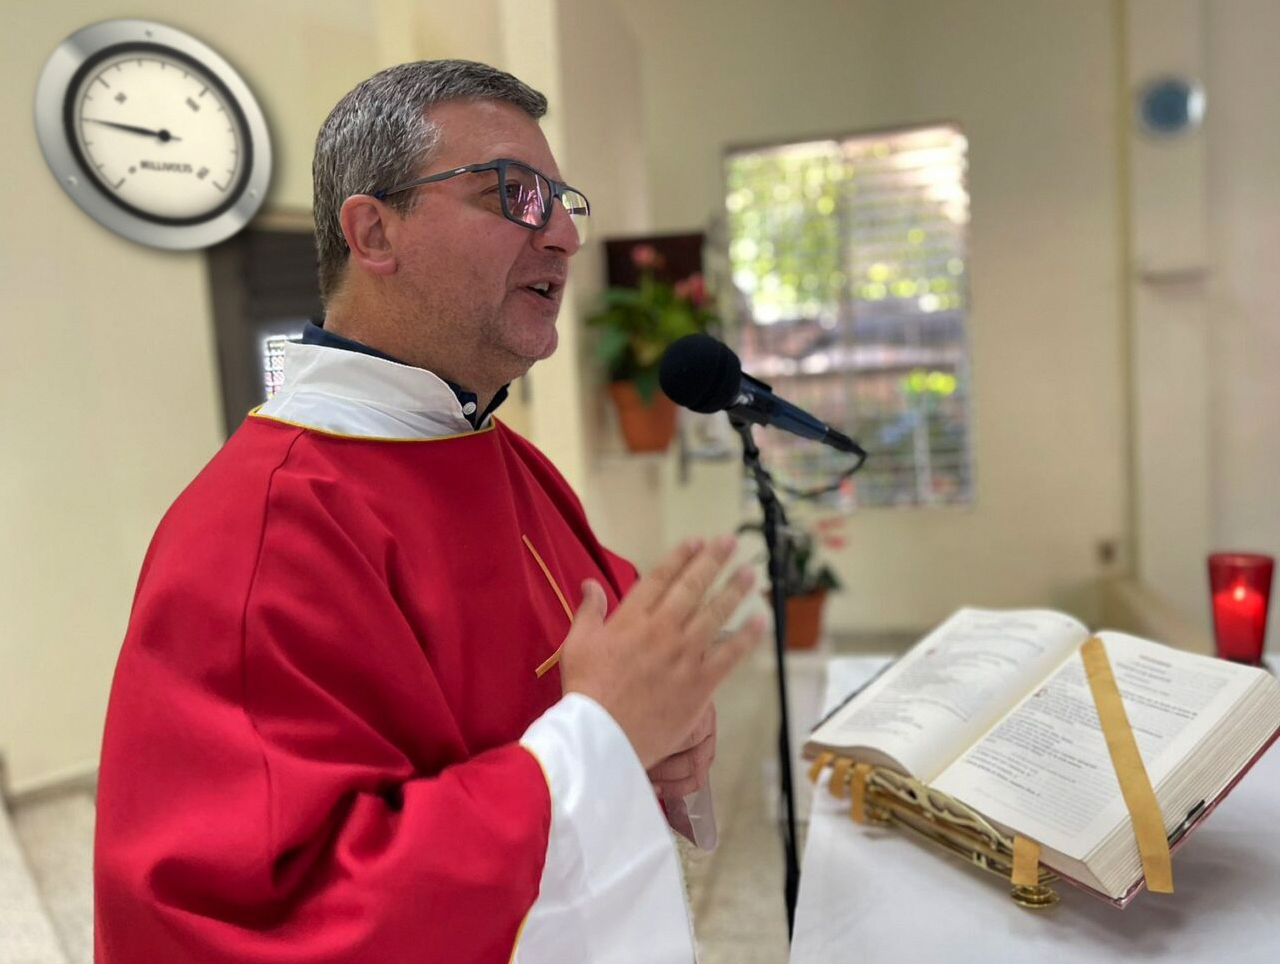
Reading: 30 mV
